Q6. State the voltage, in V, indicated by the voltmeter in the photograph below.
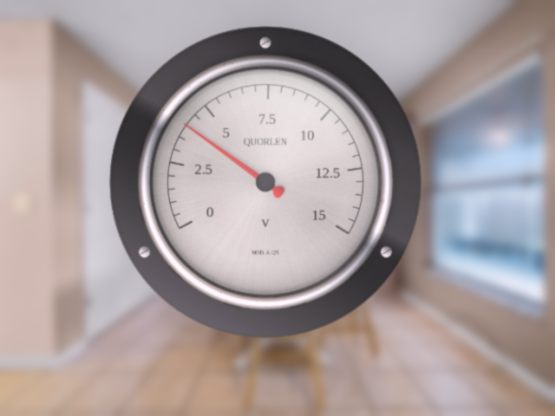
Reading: 4 V
